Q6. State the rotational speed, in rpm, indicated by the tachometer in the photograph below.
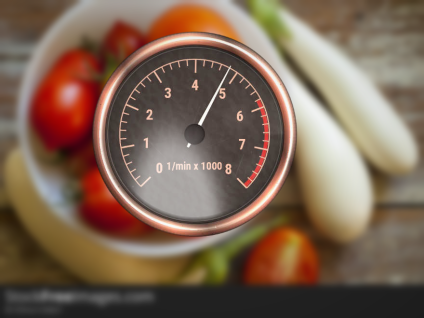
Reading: 4800 rpm
